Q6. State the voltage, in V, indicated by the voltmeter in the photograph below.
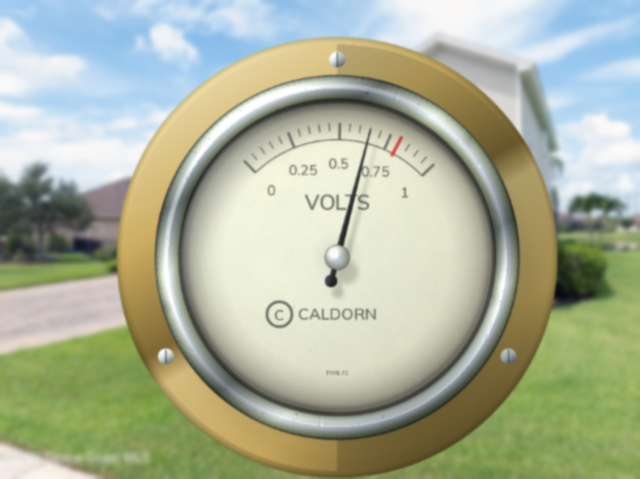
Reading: 0.65 V
